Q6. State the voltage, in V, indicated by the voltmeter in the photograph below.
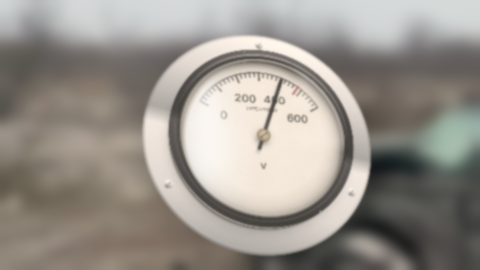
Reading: 400 V
